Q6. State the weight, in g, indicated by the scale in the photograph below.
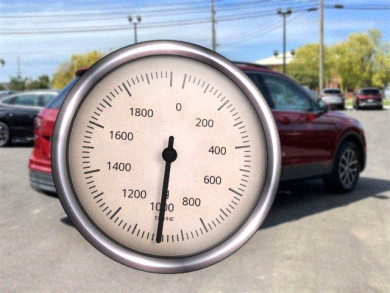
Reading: 1000 g
